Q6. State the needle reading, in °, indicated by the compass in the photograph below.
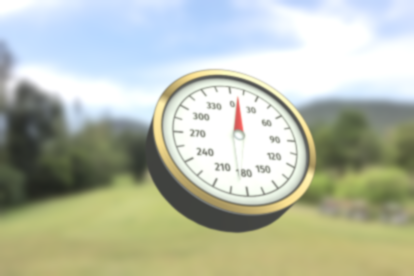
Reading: 7.5 °
